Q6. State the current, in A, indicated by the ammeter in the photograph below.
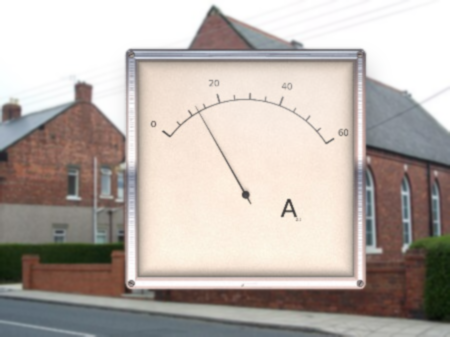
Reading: 12.5 A
